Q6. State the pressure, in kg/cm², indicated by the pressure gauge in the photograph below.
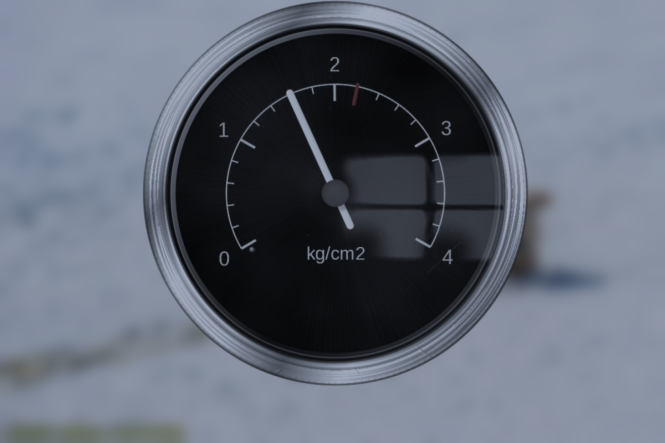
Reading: 1.6 kg/cm²
